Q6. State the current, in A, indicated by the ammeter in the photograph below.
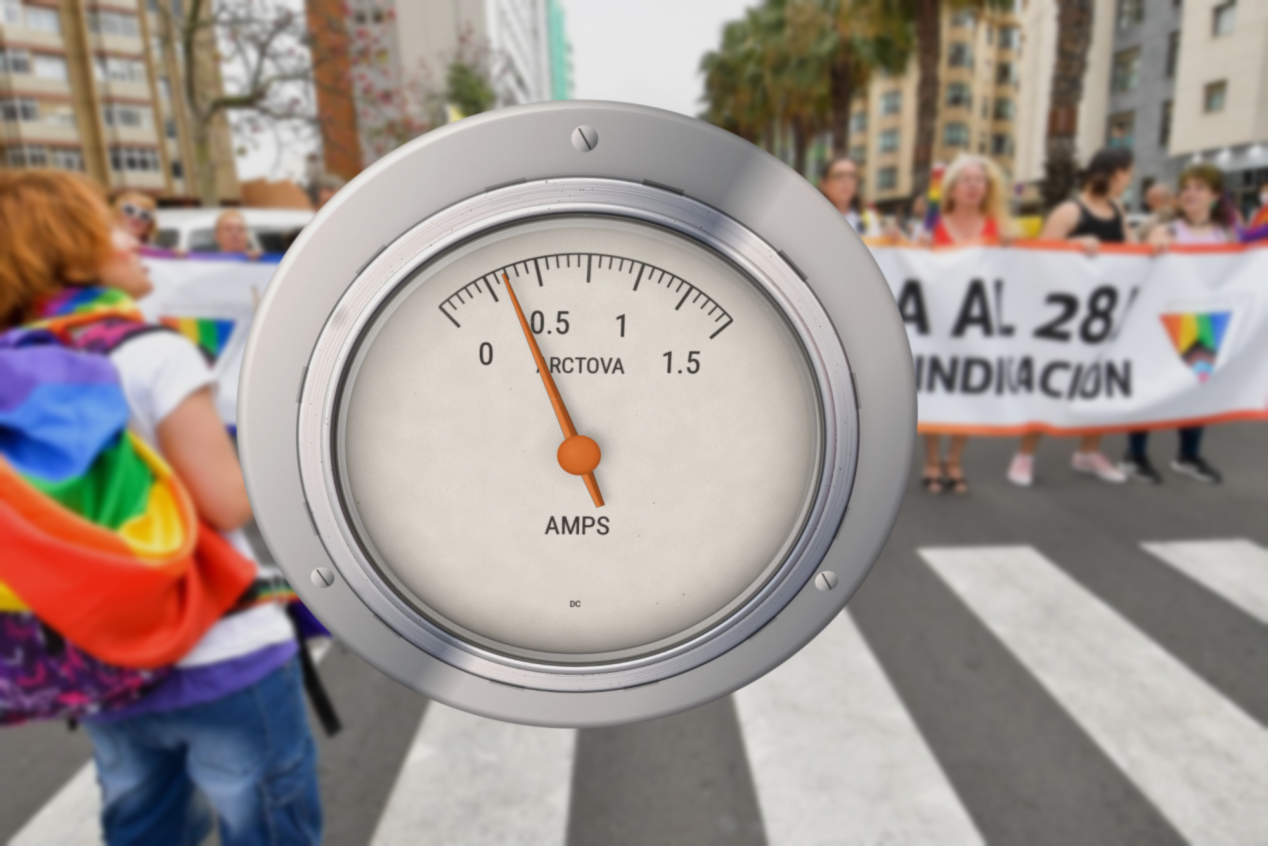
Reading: 0.35 A
